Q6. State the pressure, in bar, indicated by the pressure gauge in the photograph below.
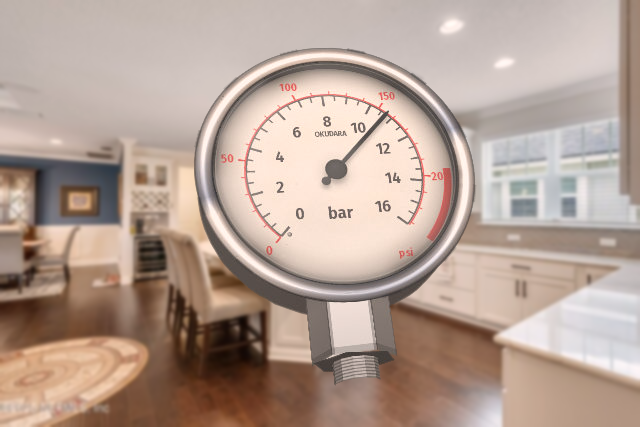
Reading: 10.75 bar
